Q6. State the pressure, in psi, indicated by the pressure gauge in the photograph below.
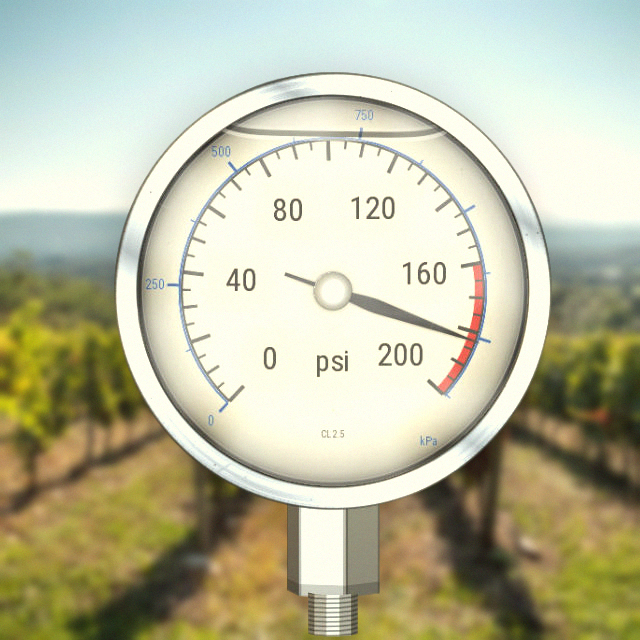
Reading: 182.5 psi
